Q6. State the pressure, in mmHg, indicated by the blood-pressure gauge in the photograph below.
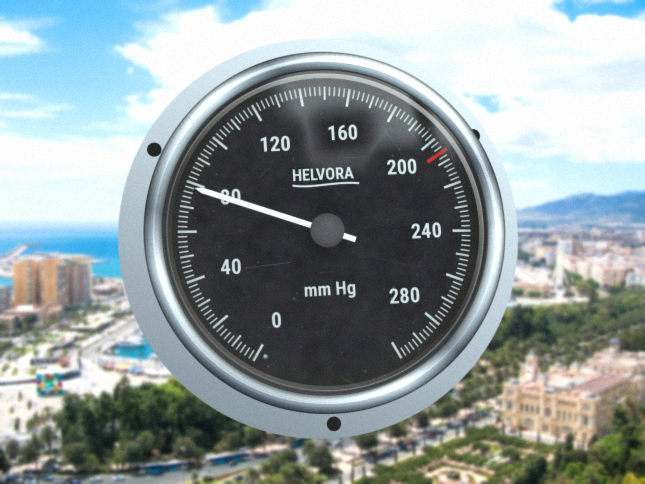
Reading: 78 mmHg
